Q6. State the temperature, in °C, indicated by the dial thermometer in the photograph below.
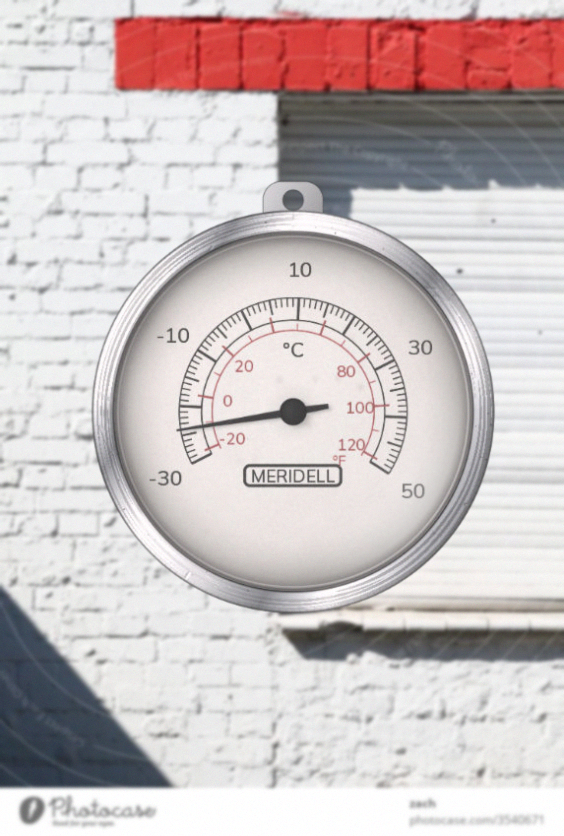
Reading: -24 °C
